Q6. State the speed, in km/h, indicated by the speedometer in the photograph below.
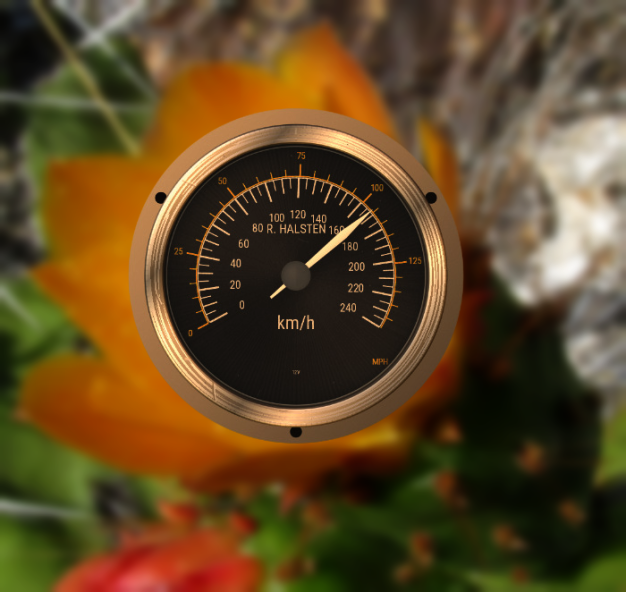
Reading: 167.5 km/h
